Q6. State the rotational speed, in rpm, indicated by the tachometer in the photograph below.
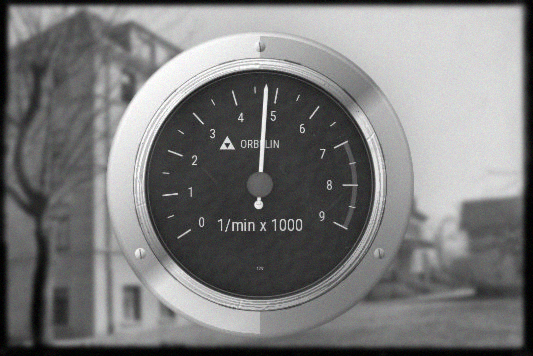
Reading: 4750 rpm
